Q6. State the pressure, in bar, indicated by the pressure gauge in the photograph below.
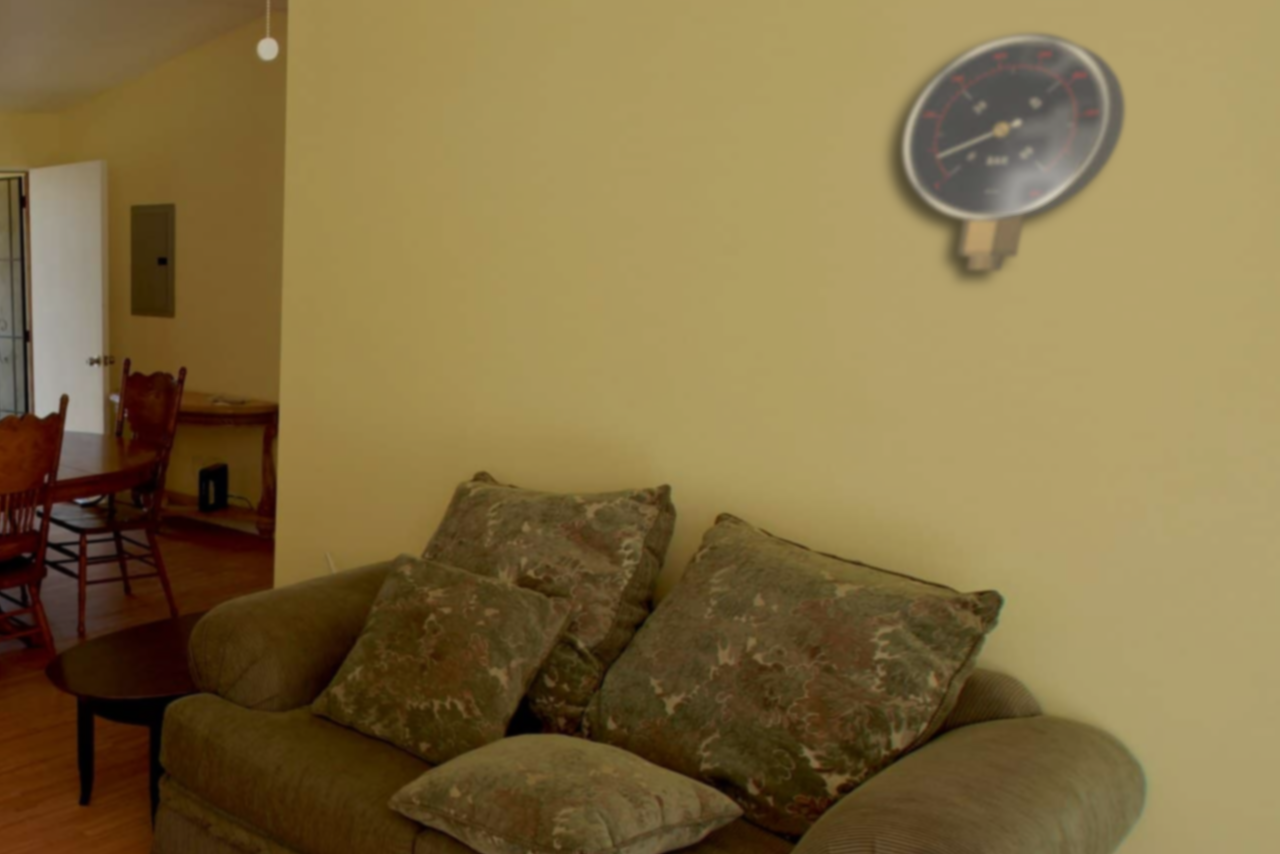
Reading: 5 bar
